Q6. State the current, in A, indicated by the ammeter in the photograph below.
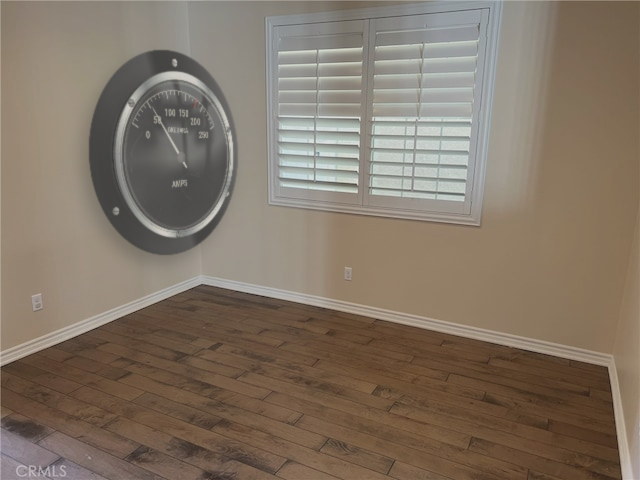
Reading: 50 A
